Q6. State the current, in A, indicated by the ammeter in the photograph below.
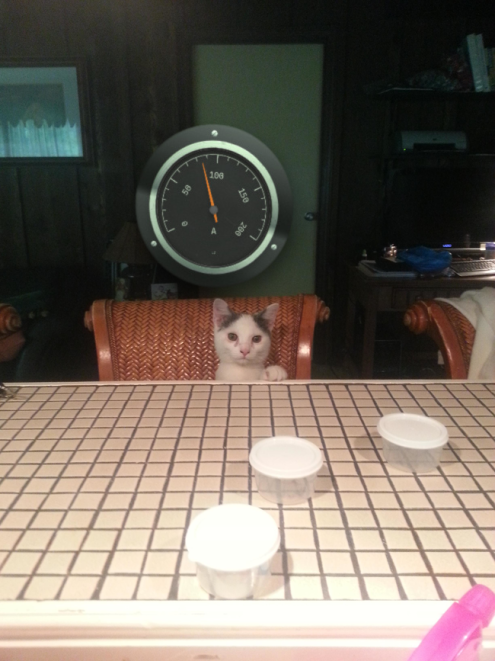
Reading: 85 A
